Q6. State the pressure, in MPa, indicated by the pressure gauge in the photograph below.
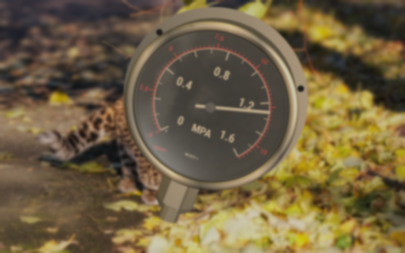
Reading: 1.25 MPa
